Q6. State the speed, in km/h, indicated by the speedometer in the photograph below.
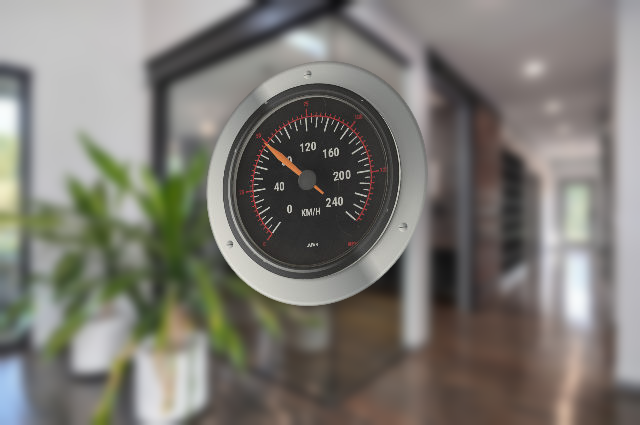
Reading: 80 km/h
